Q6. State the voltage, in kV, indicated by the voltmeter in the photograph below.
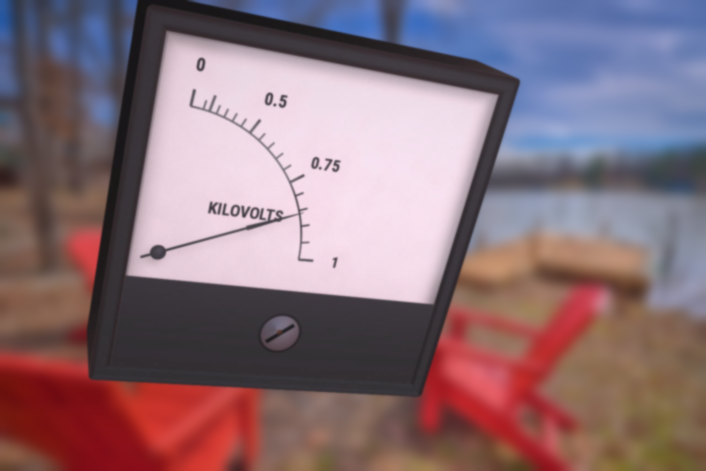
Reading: 0.85 kV
